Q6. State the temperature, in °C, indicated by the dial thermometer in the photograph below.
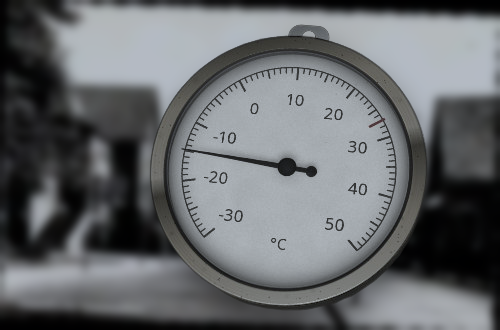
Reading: -15 °C
